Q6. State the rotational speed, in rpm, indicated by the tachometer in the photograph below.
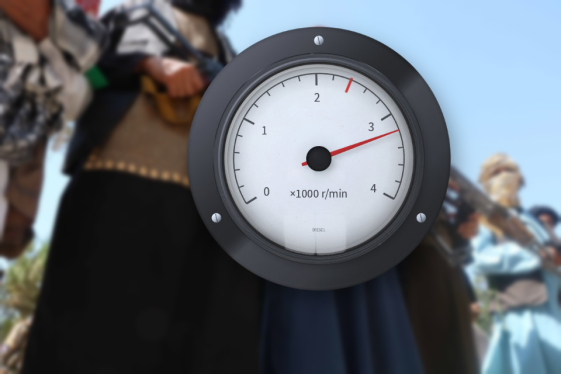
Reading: 3200 rpm
